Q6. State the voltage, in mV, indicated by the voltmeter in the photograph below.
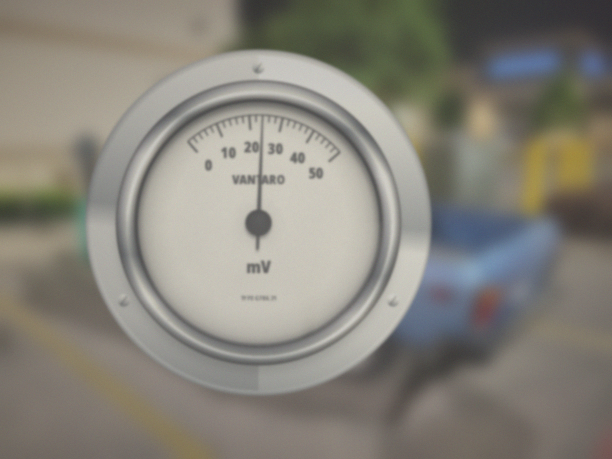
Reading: 24 mV
